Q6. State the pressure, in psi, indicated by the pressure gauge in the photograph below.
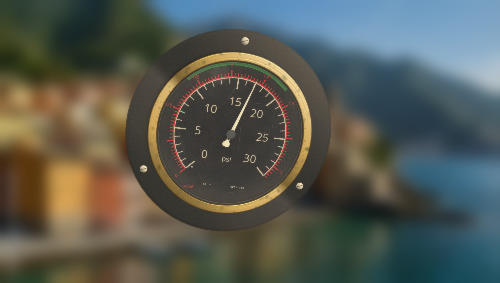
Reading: 17 psi
